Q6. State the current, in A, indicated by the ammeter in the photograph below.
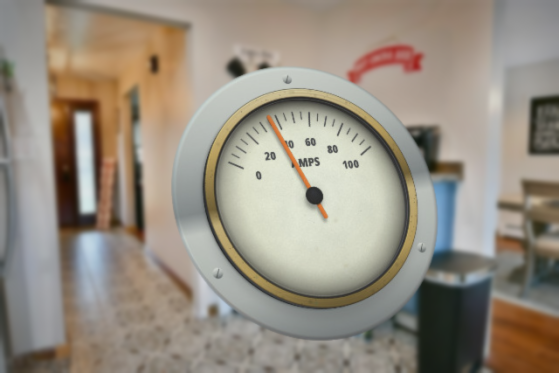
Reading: 35 A
